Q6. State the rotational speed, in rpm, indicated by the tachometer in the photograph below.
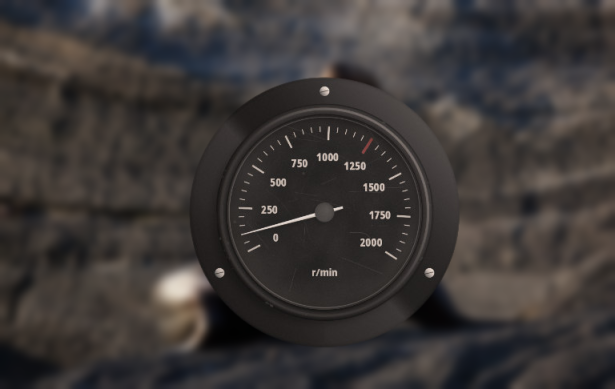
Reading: 100 rpm
